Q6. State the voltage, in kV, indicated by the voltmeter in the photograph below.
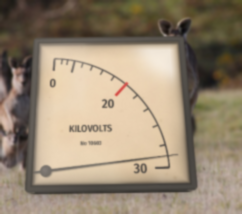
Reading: 29 kV
